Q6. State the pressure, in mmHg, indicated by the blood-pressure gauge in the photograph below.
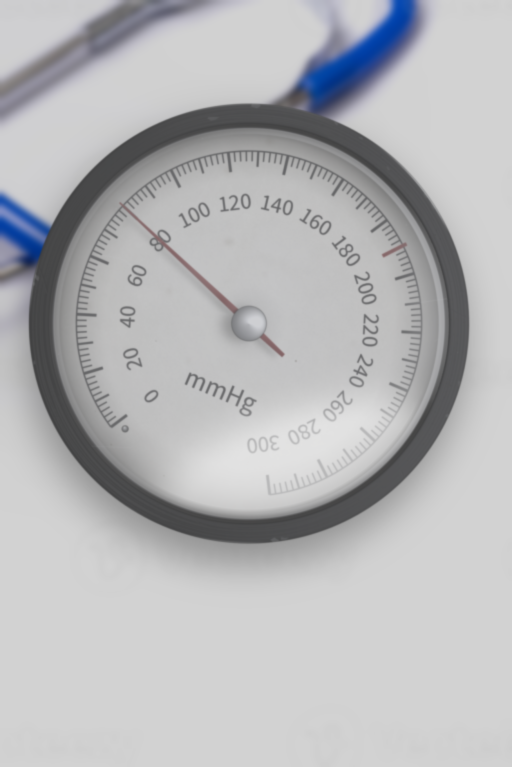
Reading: 80 mmHg
